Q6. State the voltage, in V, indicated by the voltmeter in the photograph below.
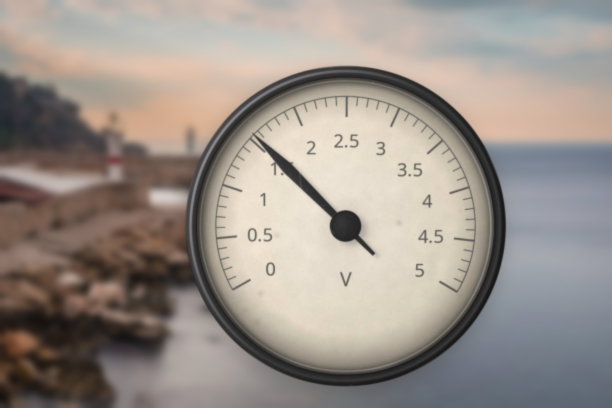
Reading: 1.55 V
